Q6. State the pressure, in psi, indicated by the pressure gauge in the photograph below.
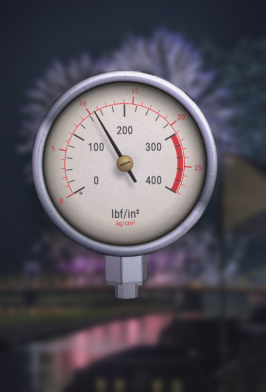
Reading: 150 psi
